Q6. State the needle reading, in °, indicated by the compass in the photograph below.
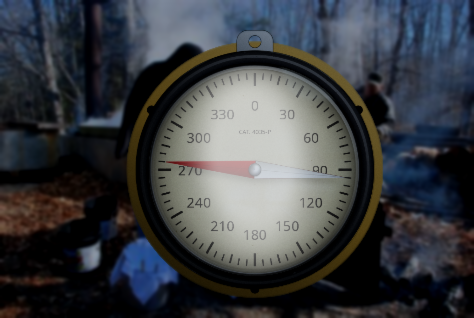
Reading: 275 °
